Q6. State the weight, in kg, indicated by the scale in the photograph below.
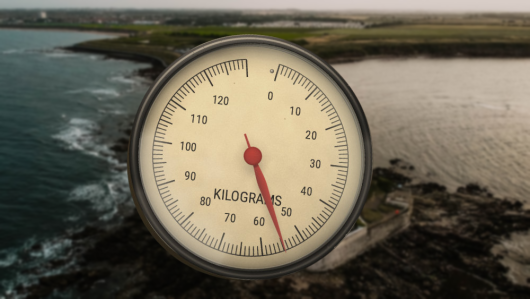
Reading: 55 kg
